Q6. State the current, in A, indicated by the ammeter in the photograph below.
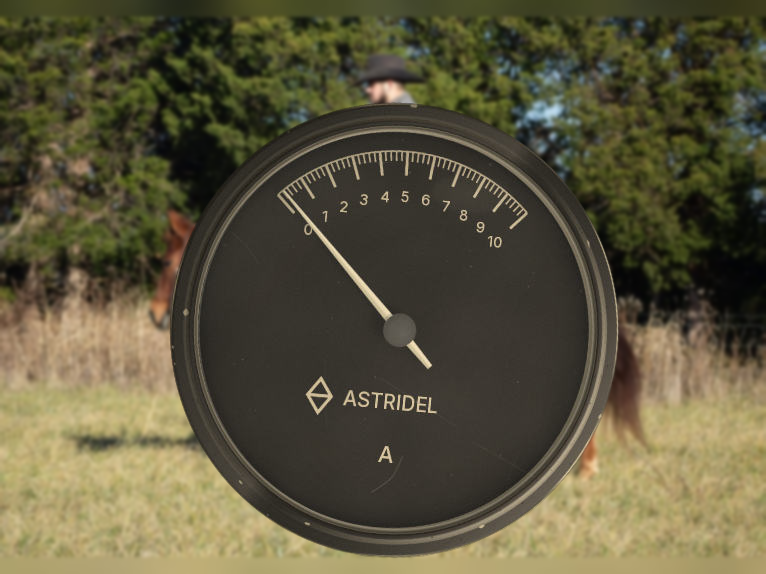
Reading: 0.2 A
